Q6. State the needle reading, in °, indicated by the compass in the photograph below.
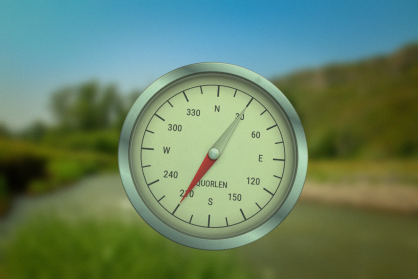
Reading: 210 °
